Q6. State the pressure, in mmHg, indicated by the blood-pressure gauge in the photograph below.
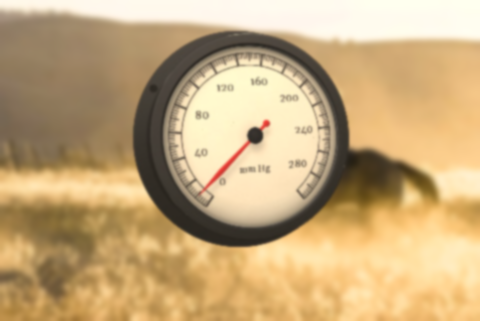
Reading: 10 mmHg
